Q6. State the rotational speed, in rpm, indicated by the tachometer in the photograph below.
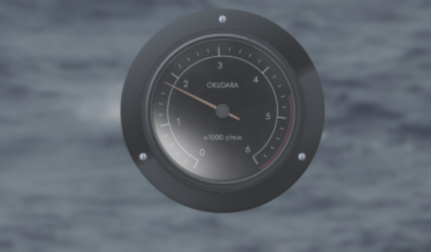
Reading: 1800 rpm
